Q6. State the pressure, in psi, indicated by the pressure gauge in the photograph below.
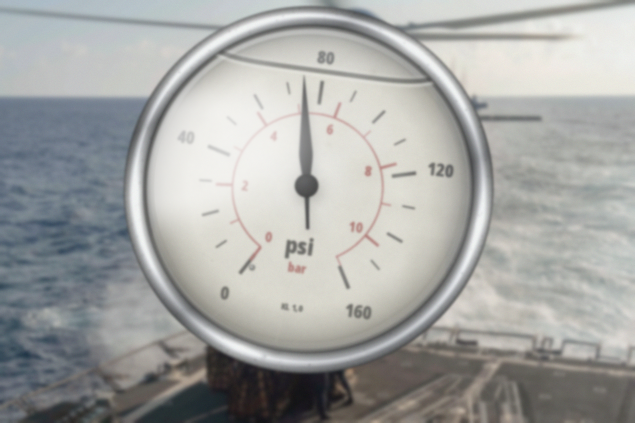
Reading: 75 psi
